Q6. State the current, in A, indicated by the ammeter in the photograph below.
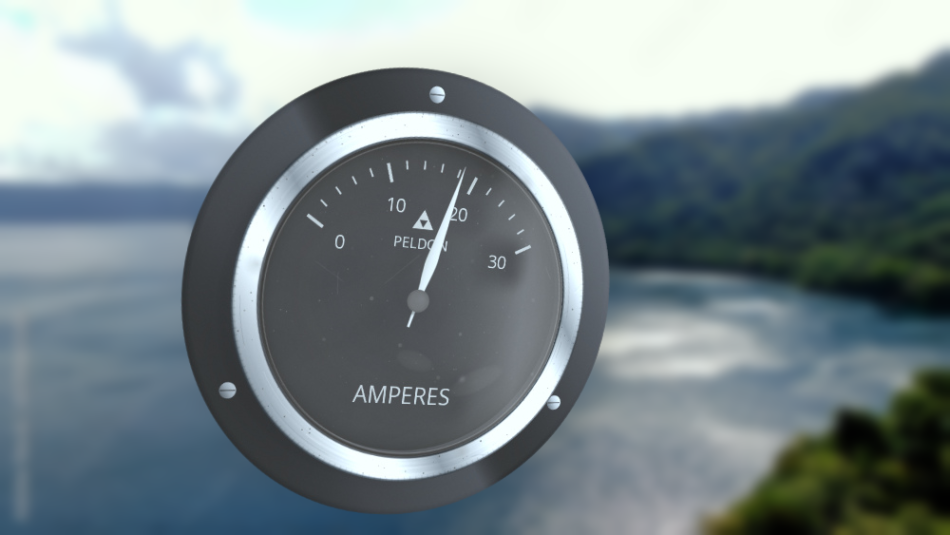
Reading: 18 A
